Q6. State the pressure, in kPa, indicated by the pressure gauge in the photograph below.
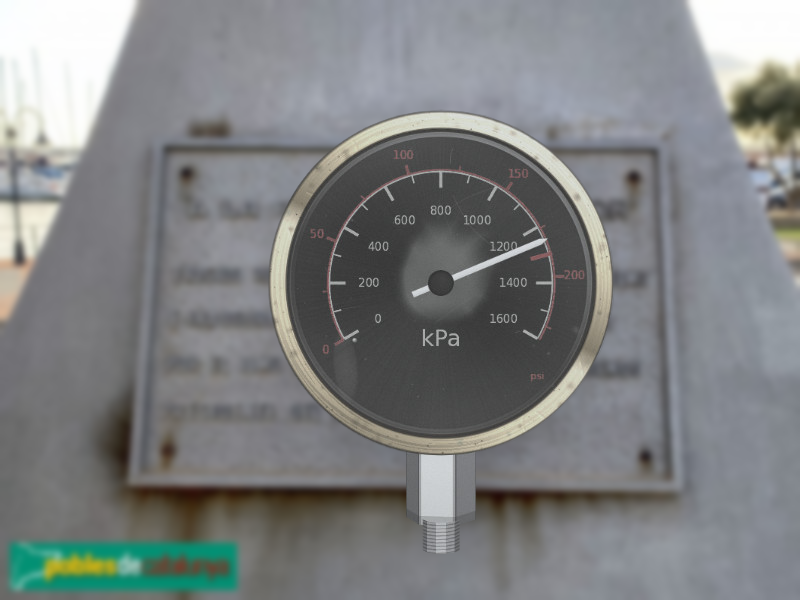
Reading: 1250 kPa
